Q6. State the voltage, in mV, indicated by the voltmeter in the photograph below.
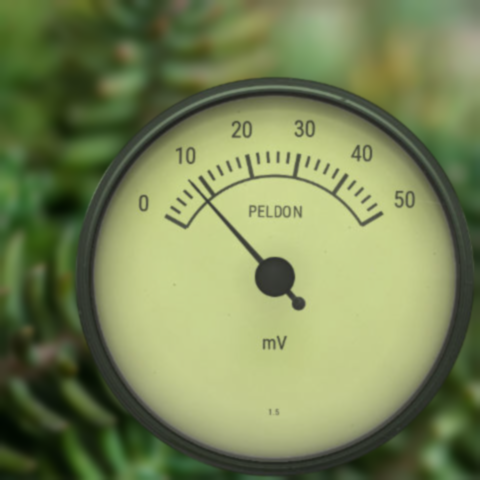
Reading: 8 mV
